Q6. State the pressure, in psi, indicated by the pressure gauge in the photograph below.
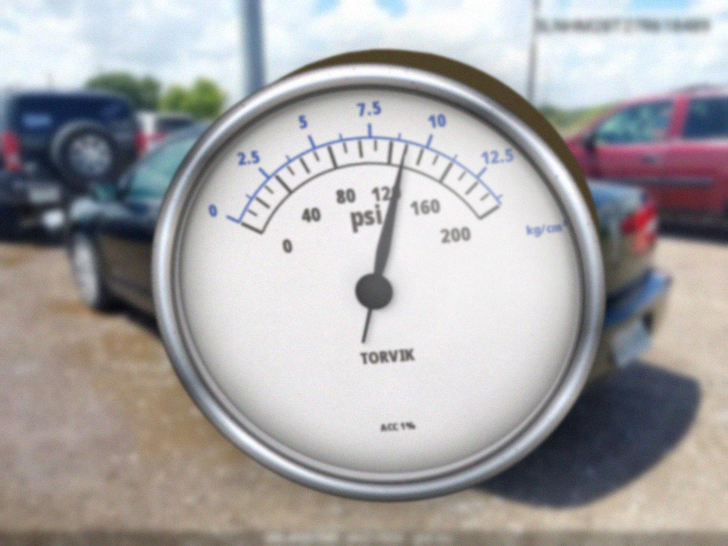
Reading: 130 psi
